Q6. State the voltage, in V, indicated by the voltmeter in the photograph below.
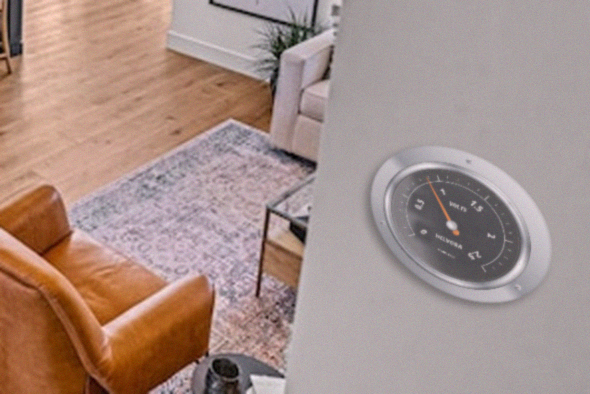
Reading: 0.9 V
